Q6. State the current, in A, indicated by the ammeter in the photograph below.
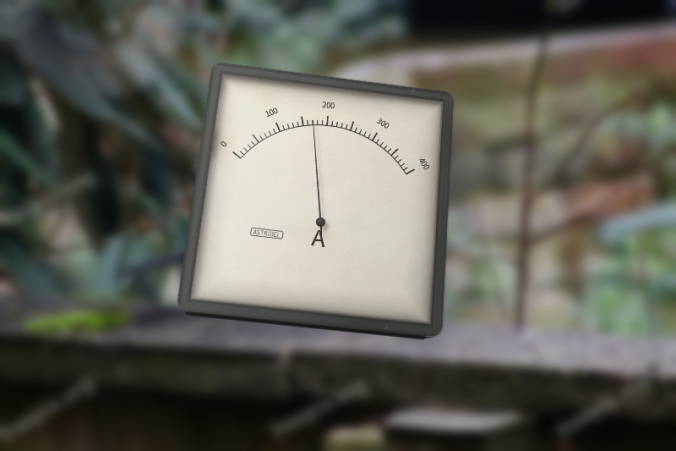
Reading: 170 A
